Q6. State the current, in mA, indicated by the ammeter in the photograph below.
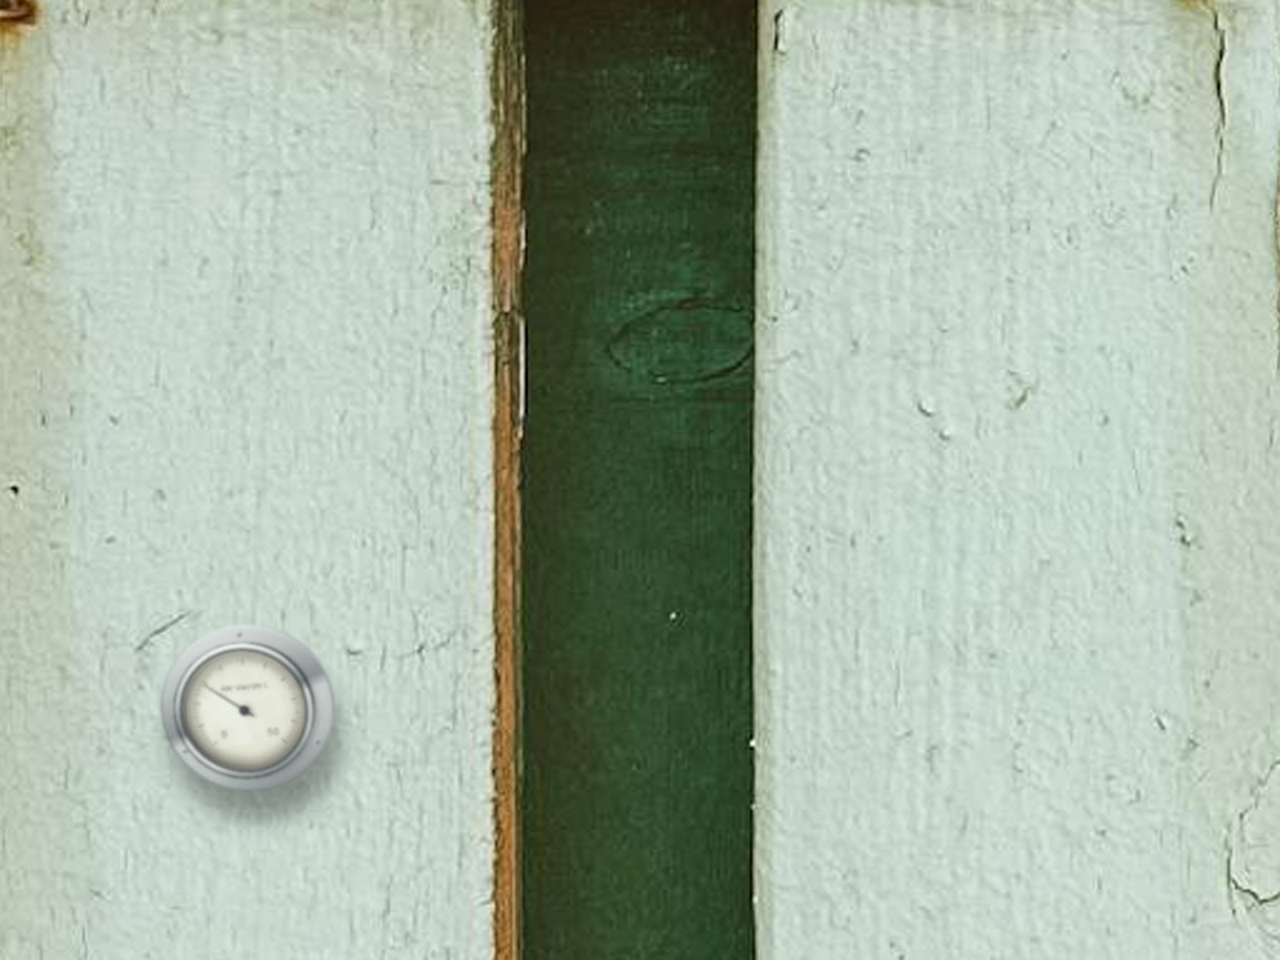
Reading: 15 mA
